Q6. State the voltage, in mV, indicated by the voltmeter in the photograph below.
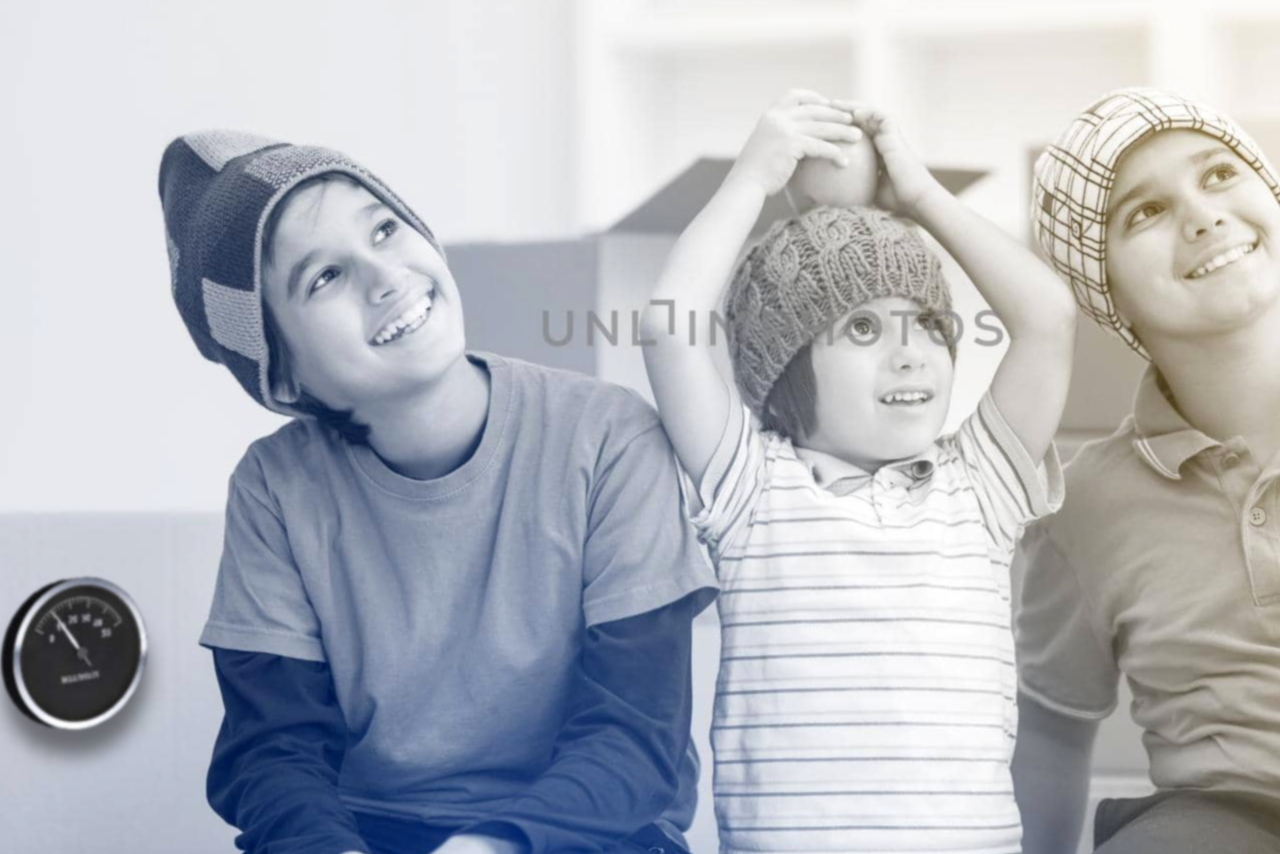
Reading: 10 mV
